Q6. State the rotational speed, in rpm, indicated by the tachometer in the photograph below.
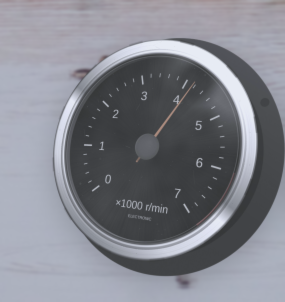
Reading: 4200 rpm
